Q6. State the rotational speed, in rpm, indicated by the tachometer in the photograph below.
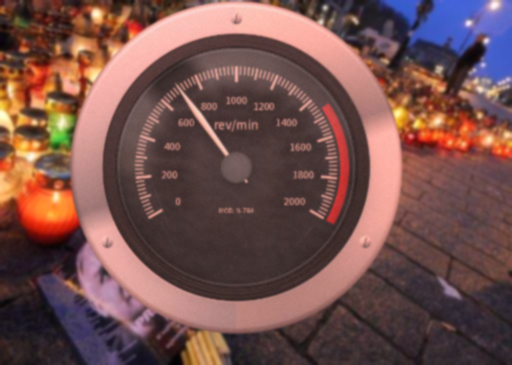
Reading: 700 rpm
